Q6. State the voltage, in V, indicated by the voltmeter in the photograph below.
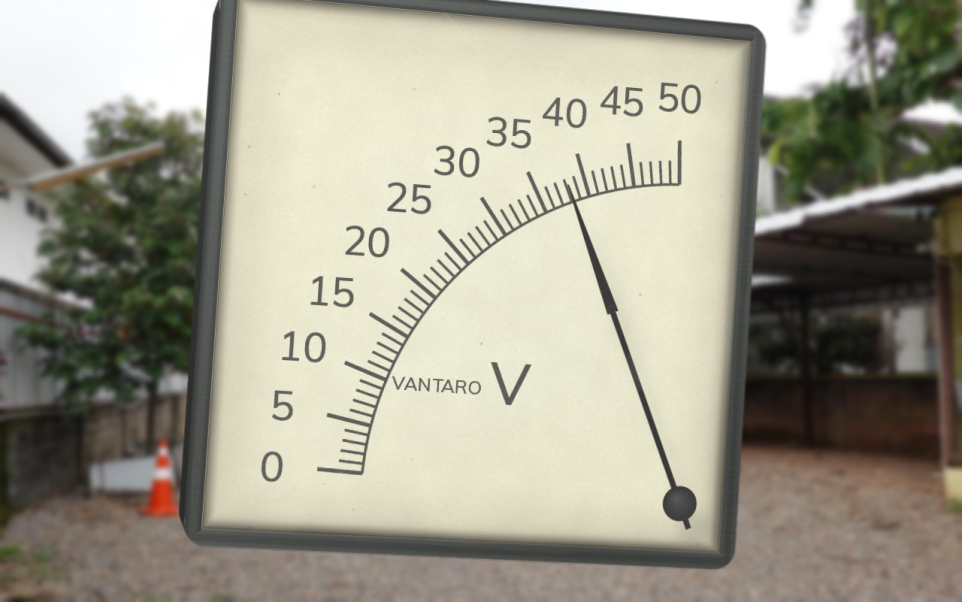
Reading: 38 V
